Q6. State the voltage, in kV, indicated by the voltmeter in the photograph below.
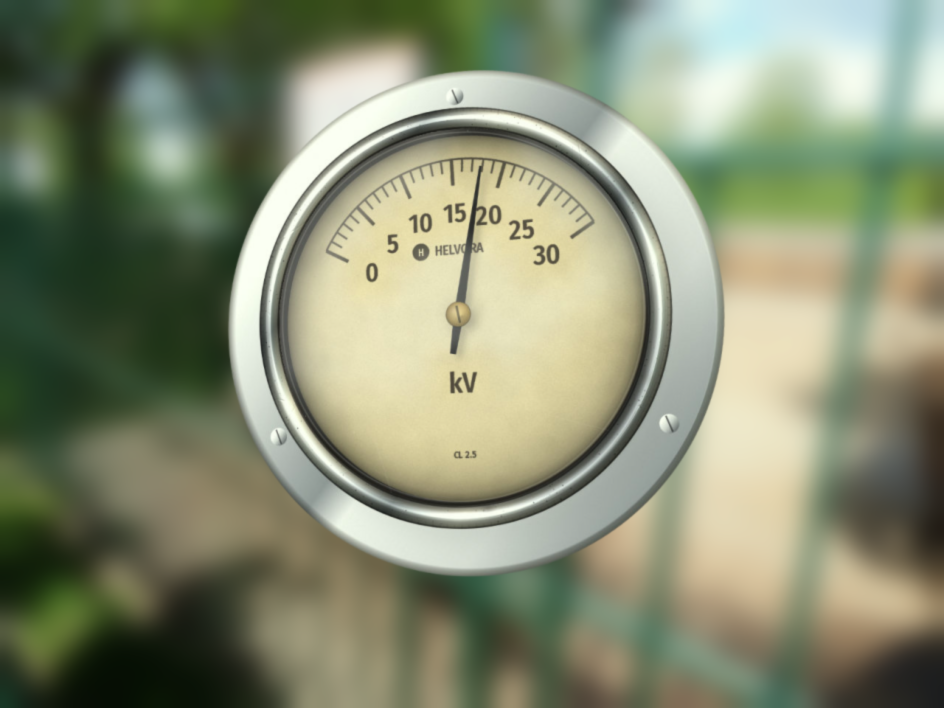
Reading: 18 kV
